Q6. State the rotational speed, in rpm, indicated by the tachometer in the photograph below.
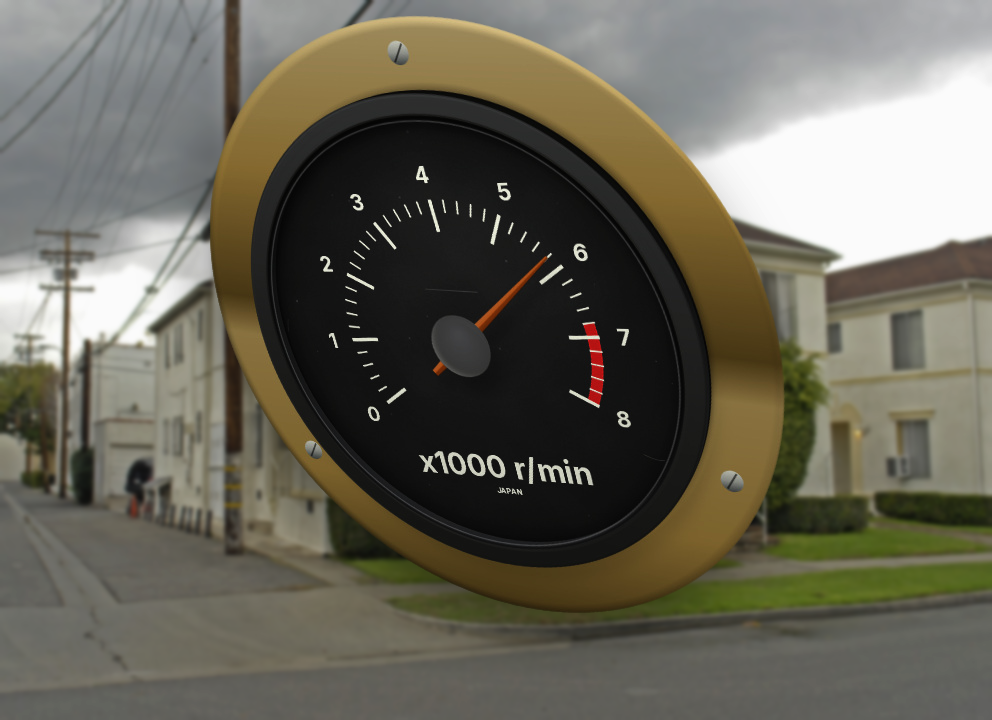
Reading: 5800 rpm
